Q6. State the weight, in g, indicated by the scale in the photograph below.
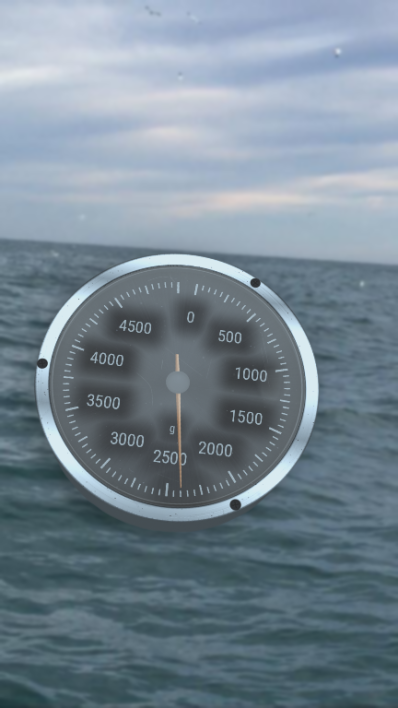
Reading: 2400 g
